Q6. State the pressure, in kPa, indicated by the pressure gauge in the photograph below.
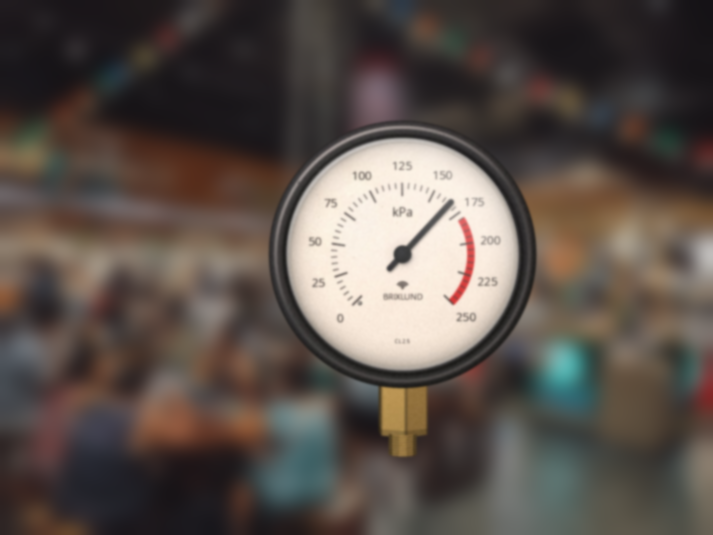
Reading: 165 kPa
